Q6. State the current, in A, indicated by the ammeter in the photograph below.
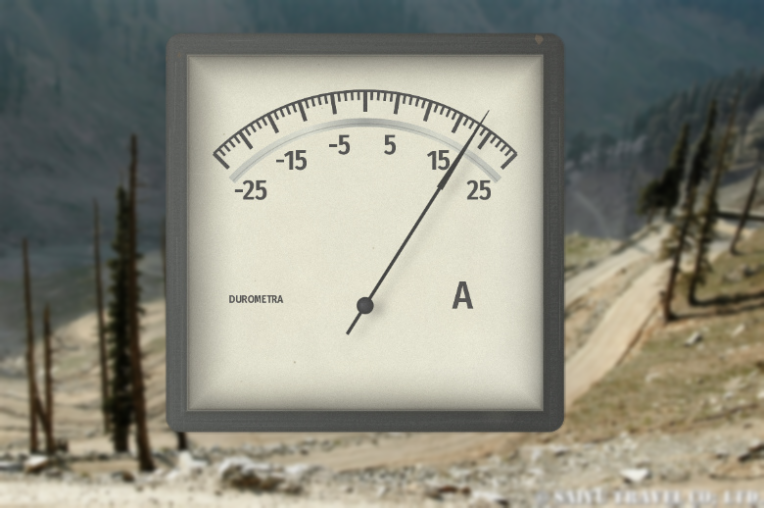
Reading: 18 A
